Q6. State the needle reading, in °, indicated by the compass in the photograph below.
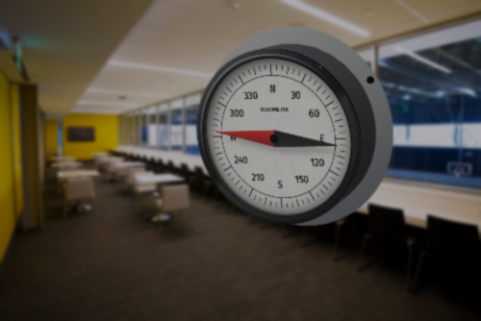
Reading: 275 °
